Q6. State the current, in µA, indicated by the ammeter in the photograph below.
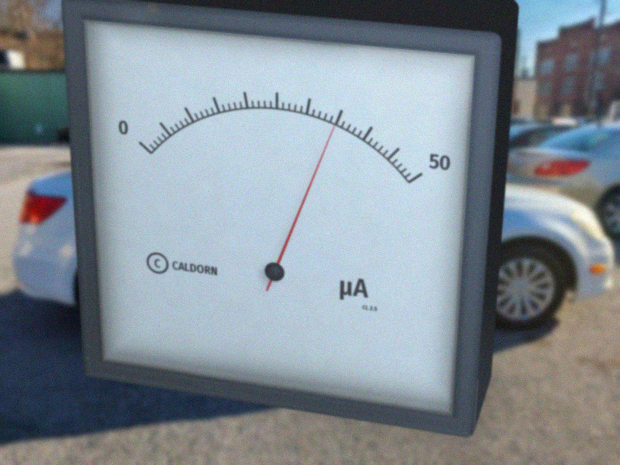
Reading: 35 µA
